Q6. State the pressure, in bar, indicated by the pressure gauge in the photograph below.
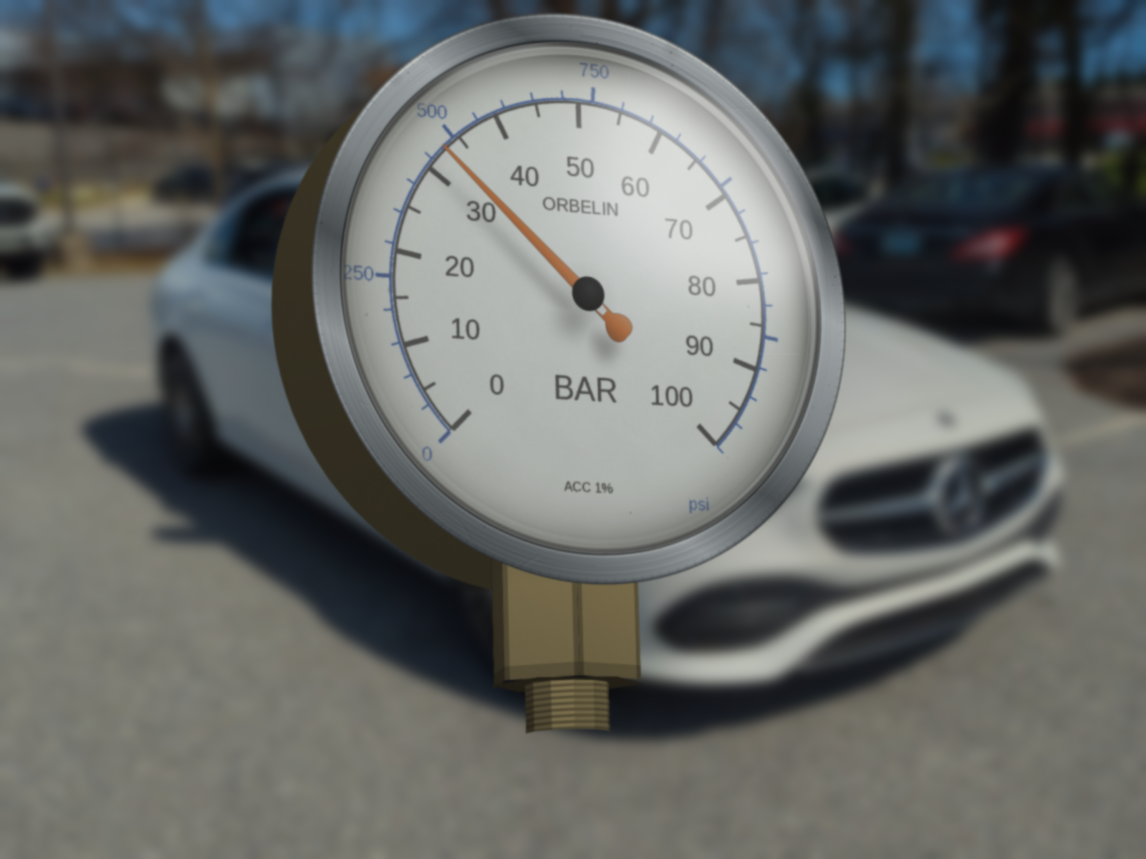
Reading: 32.5 bar
